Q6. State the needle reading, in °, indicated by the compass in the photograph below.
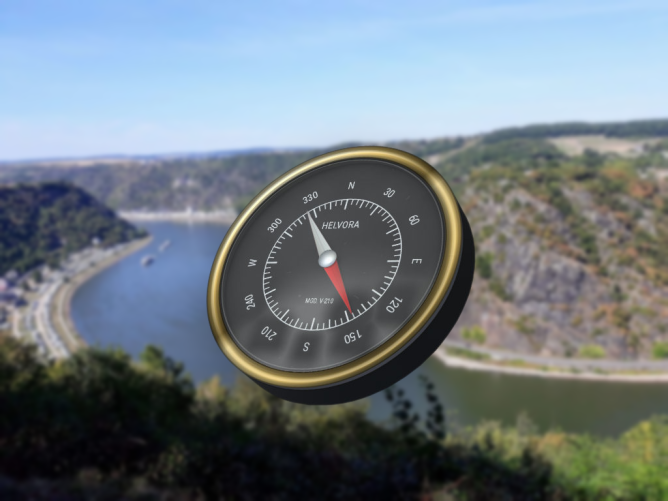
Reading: 145 °
